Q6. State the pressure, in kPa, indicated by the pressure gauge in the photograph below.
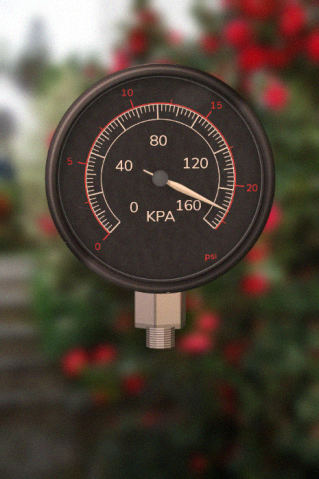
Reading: 150 kPa
